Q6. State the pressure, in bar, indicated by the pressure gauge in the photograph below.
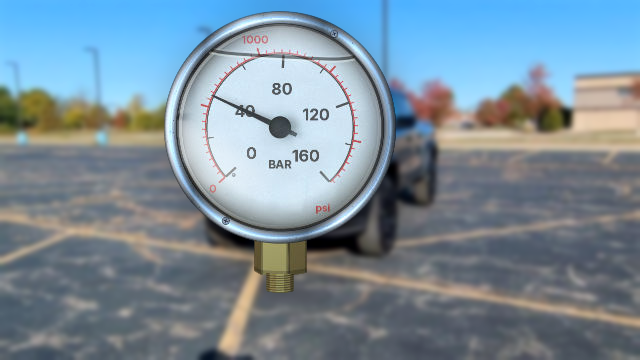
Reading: 40 bar
